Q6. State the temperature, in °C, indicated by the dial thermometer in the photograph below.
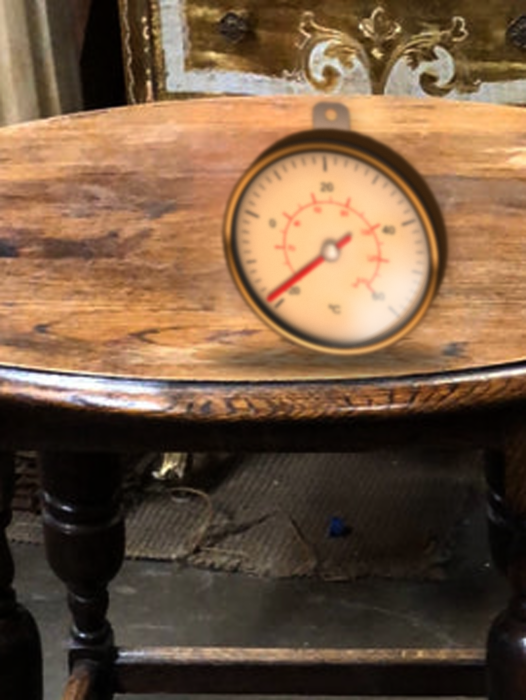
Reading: -18 °C
